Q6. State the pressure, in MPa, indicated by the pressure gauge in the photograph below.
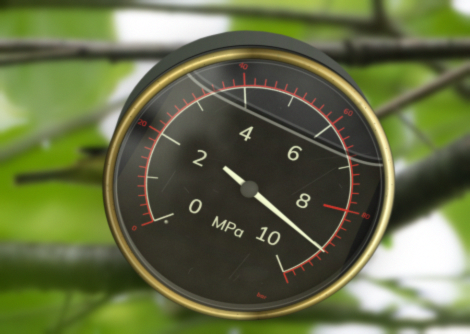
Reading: 9 MPa
